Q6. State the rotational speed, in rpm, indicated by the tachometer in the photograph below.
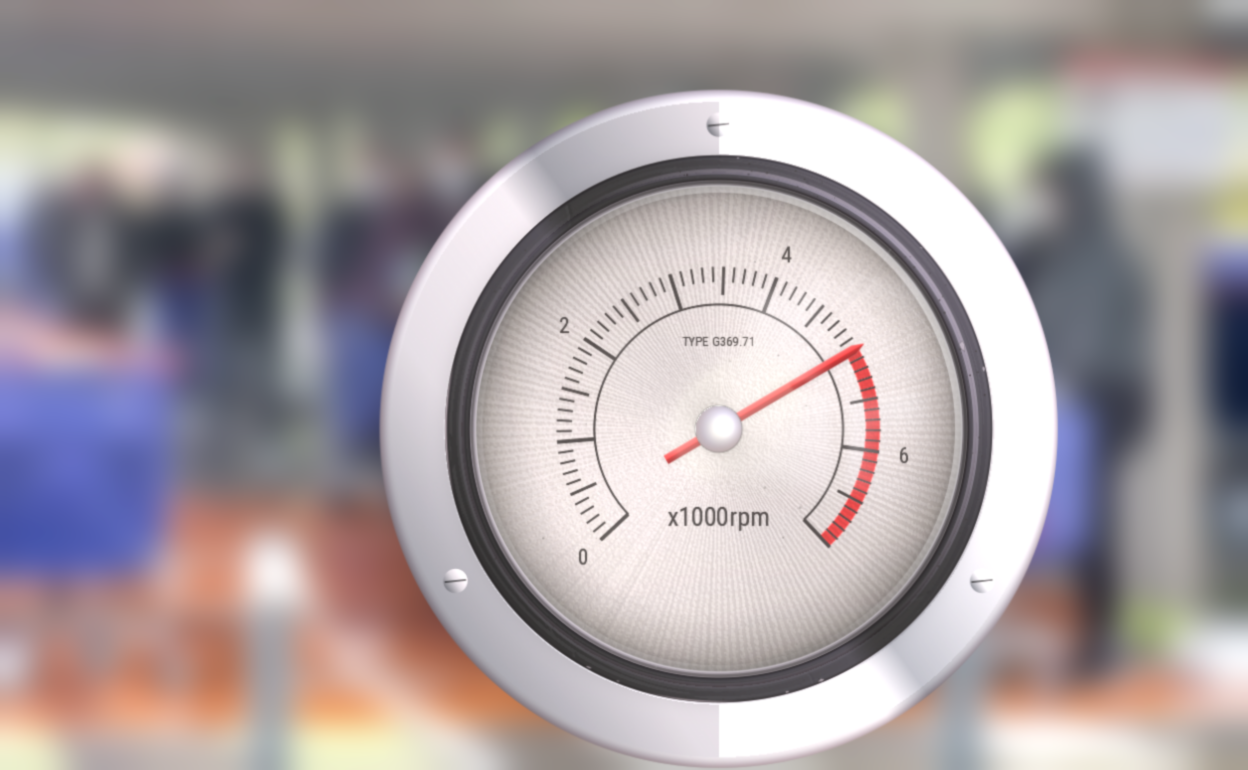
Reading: 5000 rpm
